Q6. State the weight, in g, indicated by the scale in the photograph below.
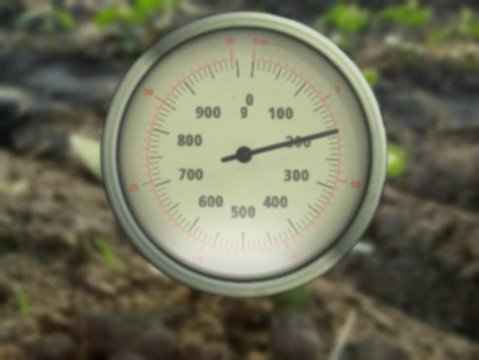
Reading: 200 g
